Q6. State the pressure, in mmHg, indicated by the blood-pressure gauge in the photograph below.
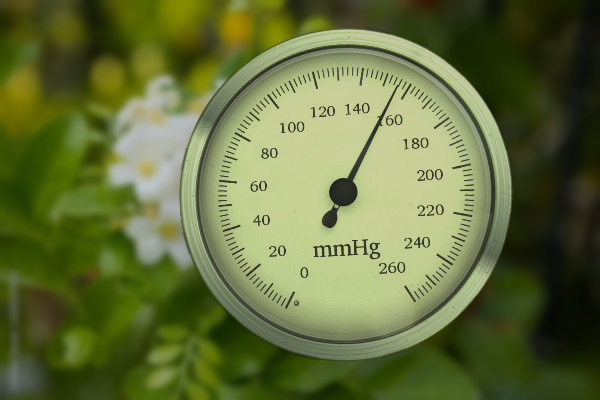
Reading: 156 mmHg
